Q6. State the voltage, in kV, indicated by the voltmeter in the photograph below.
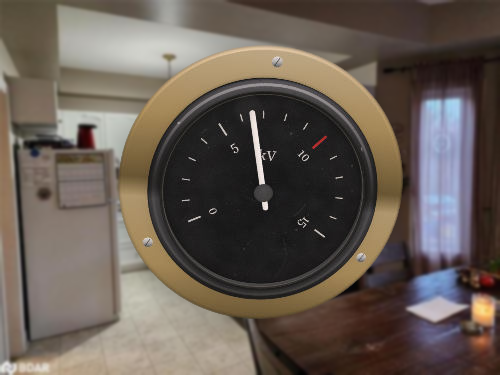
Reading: 6.5 kV
